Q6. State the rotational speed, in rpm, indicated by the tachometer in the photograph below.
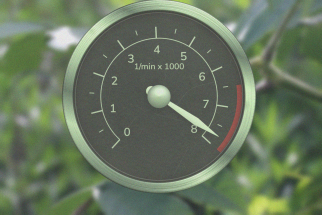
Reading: 7750 rpm
